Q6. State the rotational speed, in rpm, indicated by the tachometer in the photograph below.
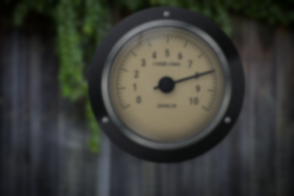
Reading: 8000 rpm
